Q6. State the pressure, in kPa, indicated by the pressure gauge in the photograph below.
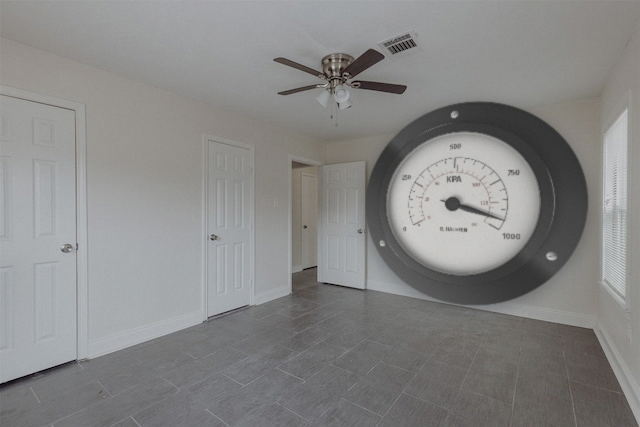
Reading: 950 kPa
